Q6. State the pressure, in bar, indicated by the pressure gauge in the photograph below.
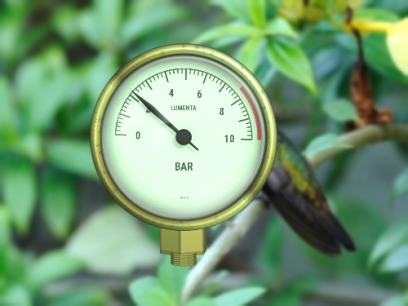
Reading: 2.2 bar
